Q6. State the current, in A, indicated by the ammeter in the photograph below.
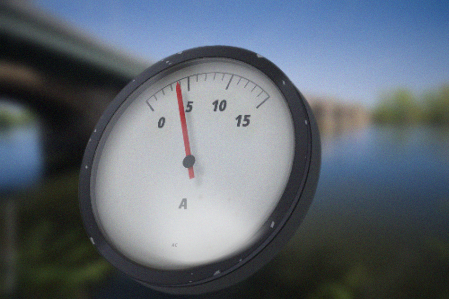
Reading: 4 A
